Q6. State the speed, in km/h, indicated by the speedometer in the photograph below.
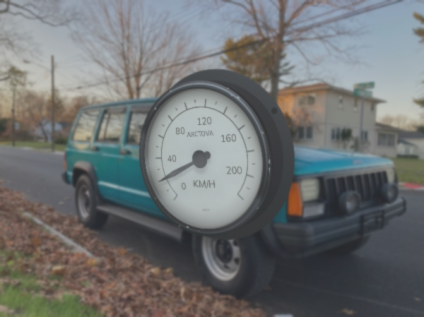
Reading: 20 km/h
